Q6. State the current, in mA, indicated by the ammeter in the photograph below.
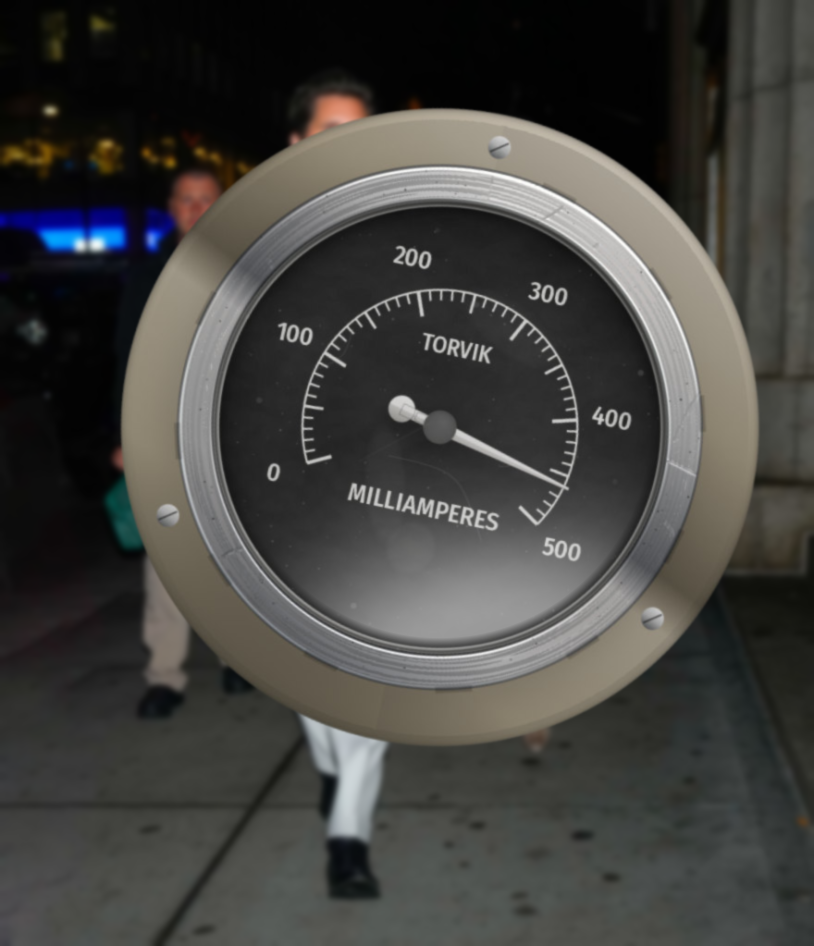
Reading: 460 mA
